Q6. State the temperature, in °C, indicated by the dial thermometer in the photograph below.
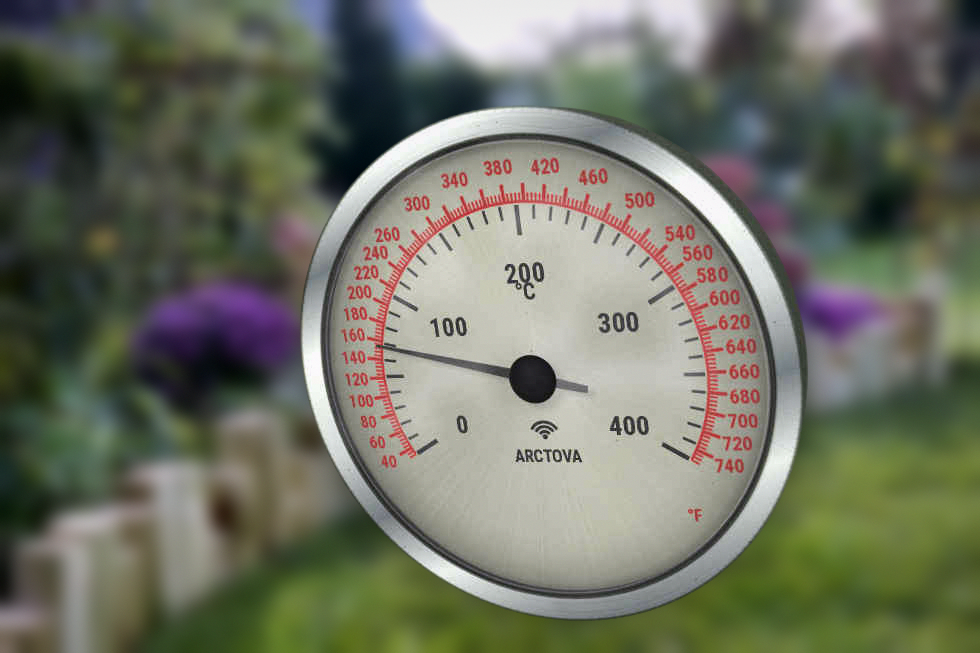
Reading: 70 °C
